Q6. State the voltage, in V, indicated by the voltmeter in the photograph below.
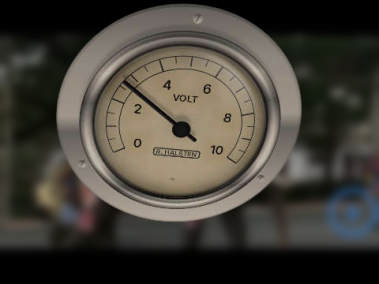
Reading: 2.75 V
